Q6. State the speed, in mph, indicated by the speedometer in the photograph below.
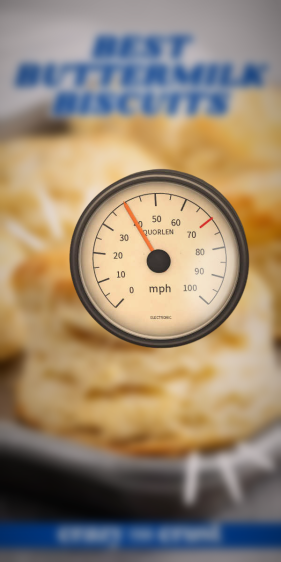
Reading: 40 mph
